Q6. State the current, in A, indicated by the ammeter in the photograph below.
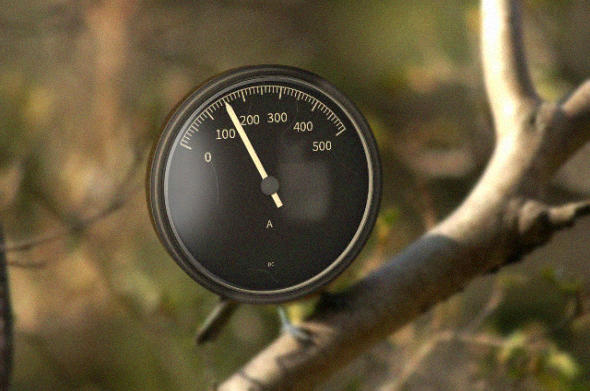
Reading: 150 A
